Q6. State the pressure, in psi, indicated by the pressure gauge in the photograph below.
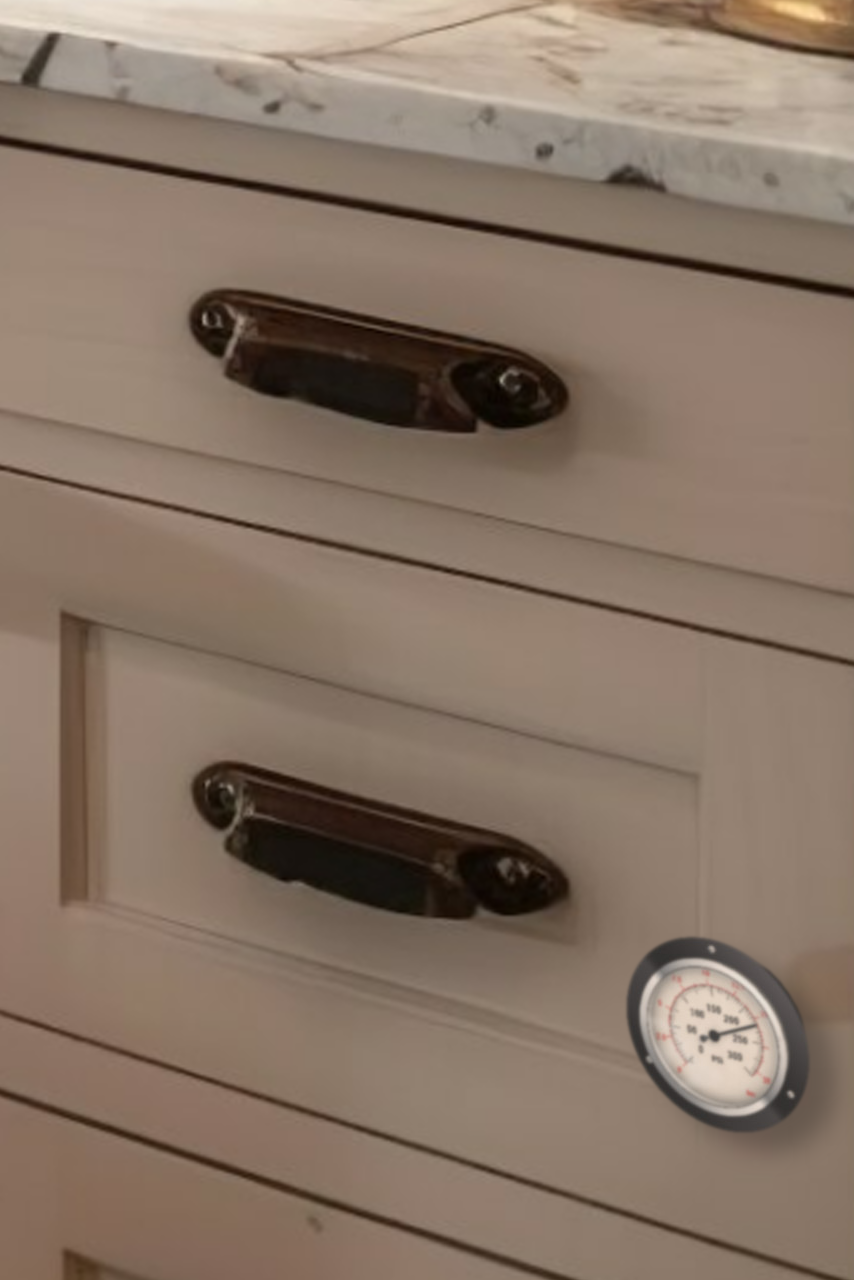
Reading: 225 psi
